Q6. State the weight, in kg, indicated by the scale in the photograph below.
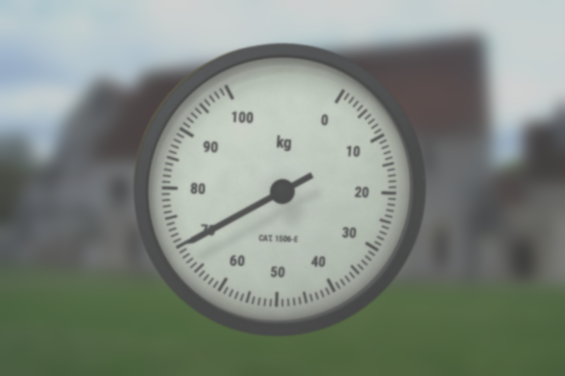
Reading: 70 kg
